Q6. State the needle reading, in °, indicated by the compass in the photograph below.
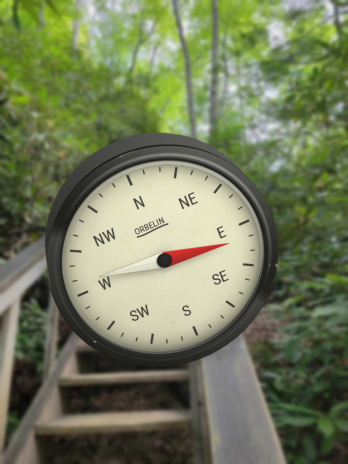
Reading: 100 °
